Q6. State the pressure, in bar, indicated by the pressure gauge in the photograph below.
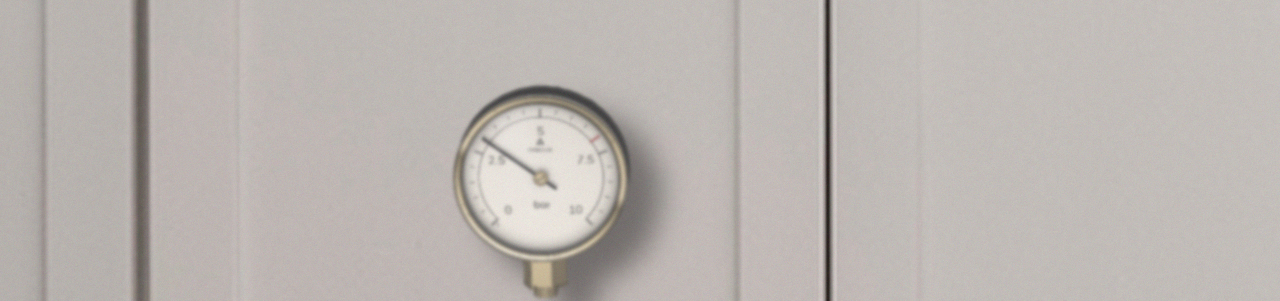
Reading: 3 bar
